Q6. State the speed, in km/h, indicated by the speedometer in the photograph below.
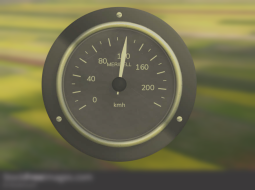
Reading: 120 km/h
